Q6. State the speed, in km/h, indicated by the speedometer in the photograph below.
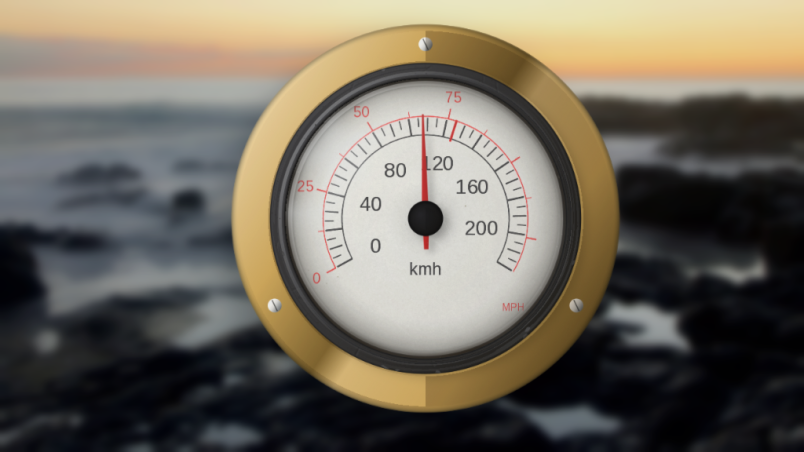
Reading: 107.5 km/h
